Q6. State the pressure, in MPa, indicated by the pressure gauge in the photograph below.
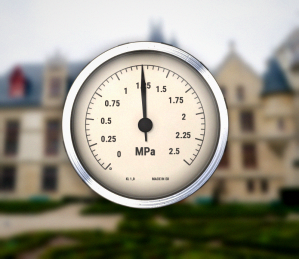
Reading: 1.25 MPa
